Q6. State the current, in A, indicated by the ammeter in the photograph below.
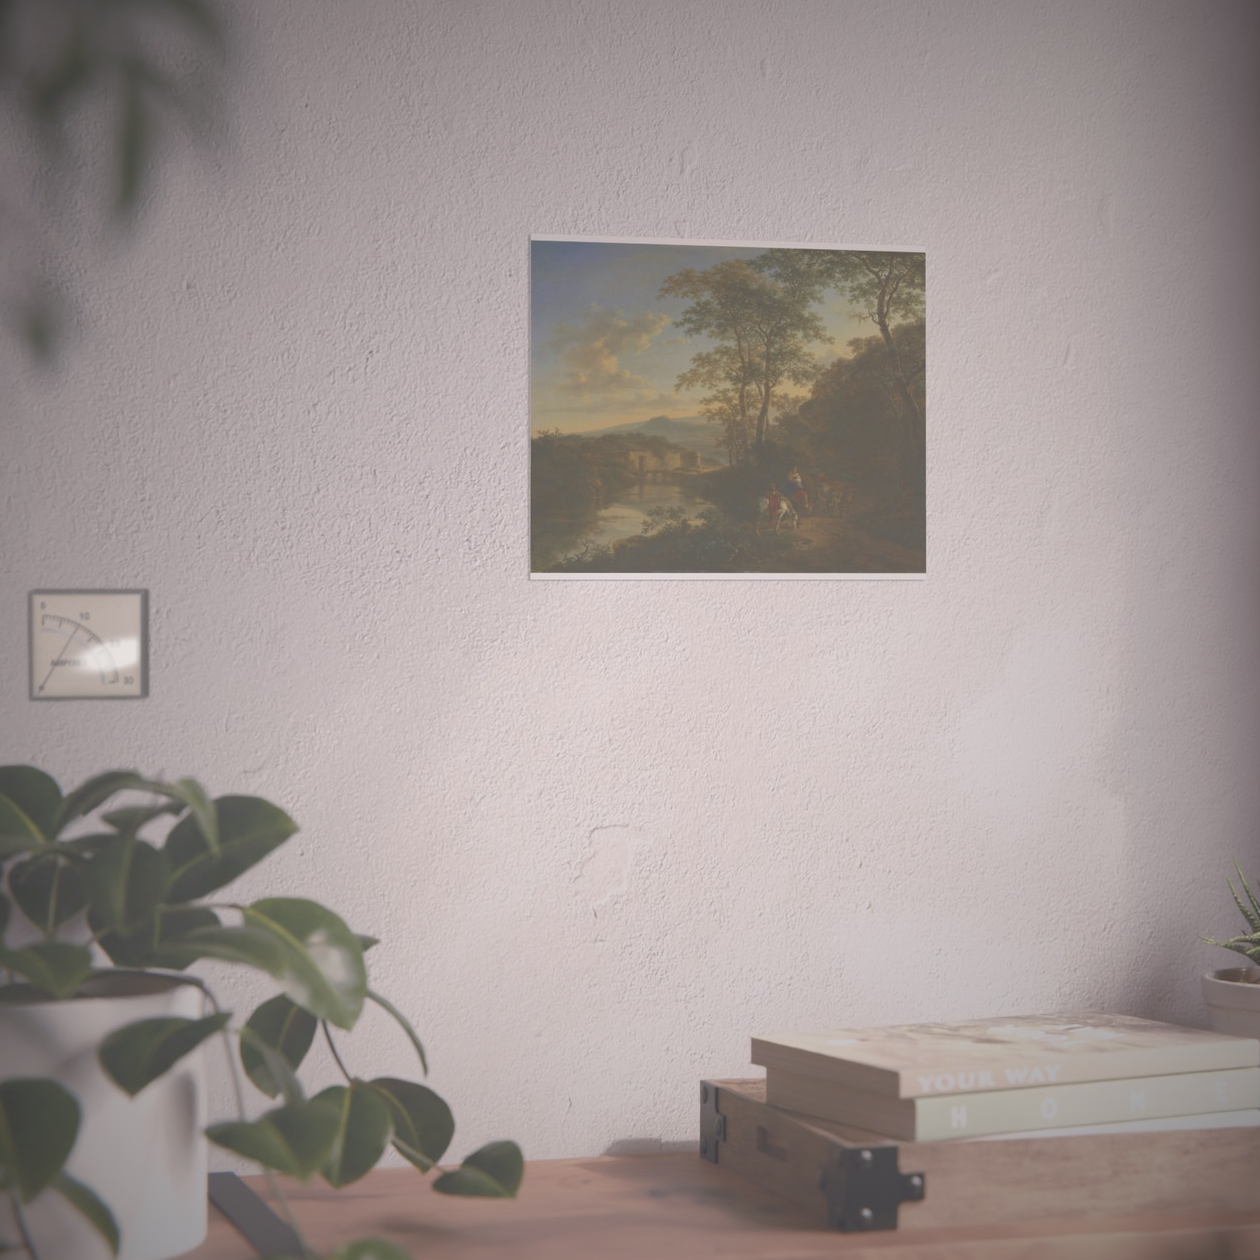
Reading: 10 A
